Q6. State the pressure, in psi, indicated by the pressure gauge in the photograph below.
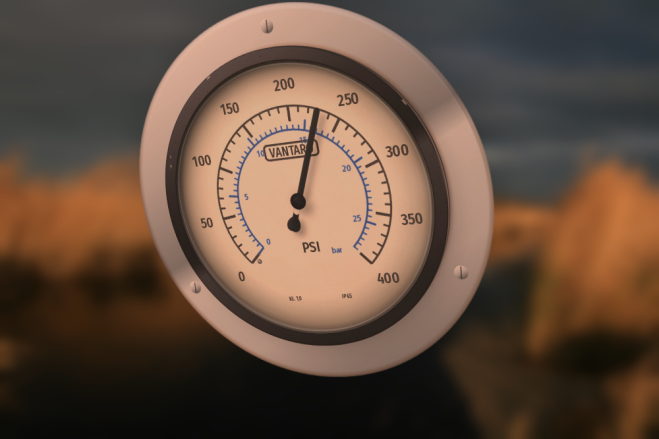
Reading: 230 psi
